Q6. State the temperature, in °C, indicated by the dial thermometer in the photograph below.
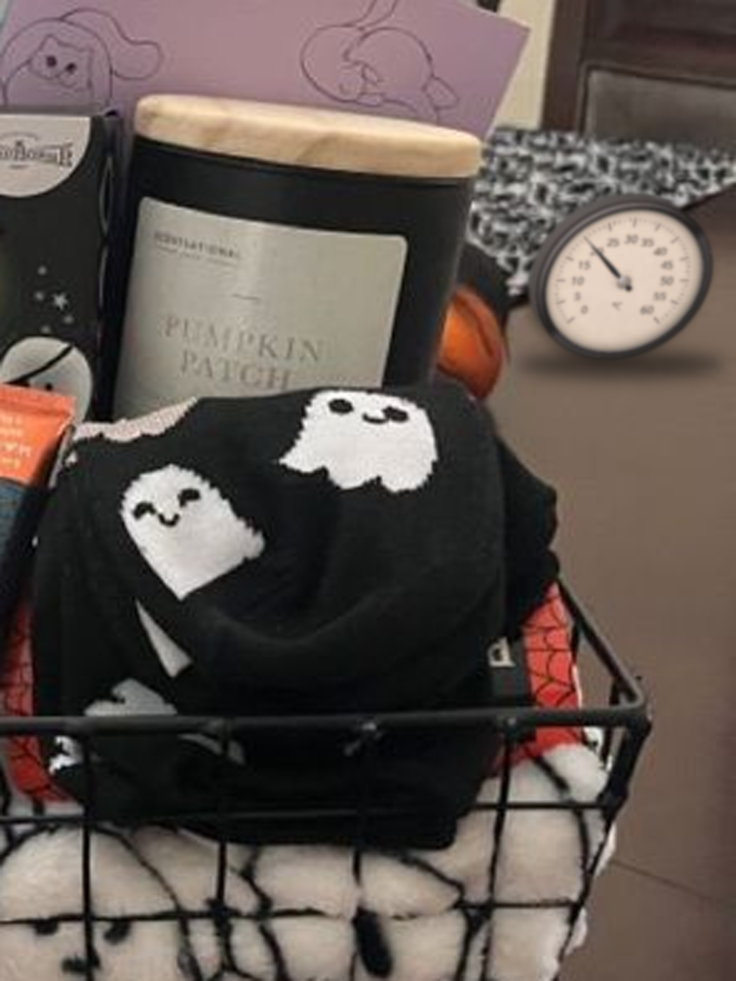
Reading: 20 °C
